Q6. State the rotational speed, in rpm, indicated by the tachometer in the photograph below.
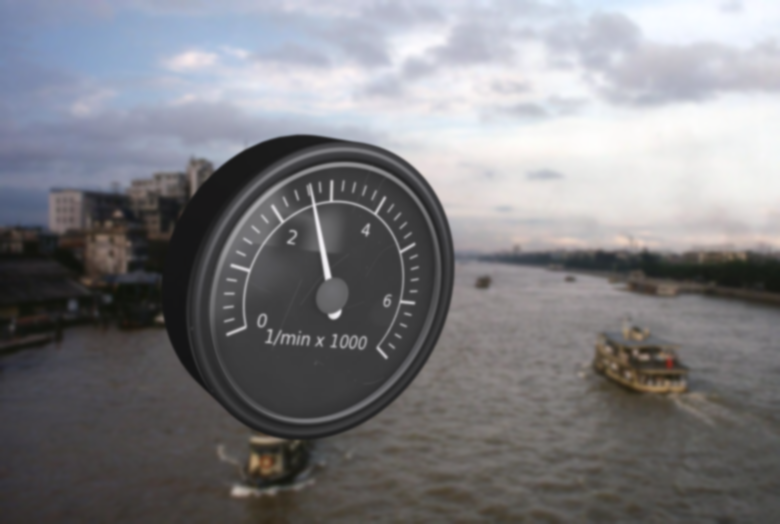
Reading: 2600 rpm
